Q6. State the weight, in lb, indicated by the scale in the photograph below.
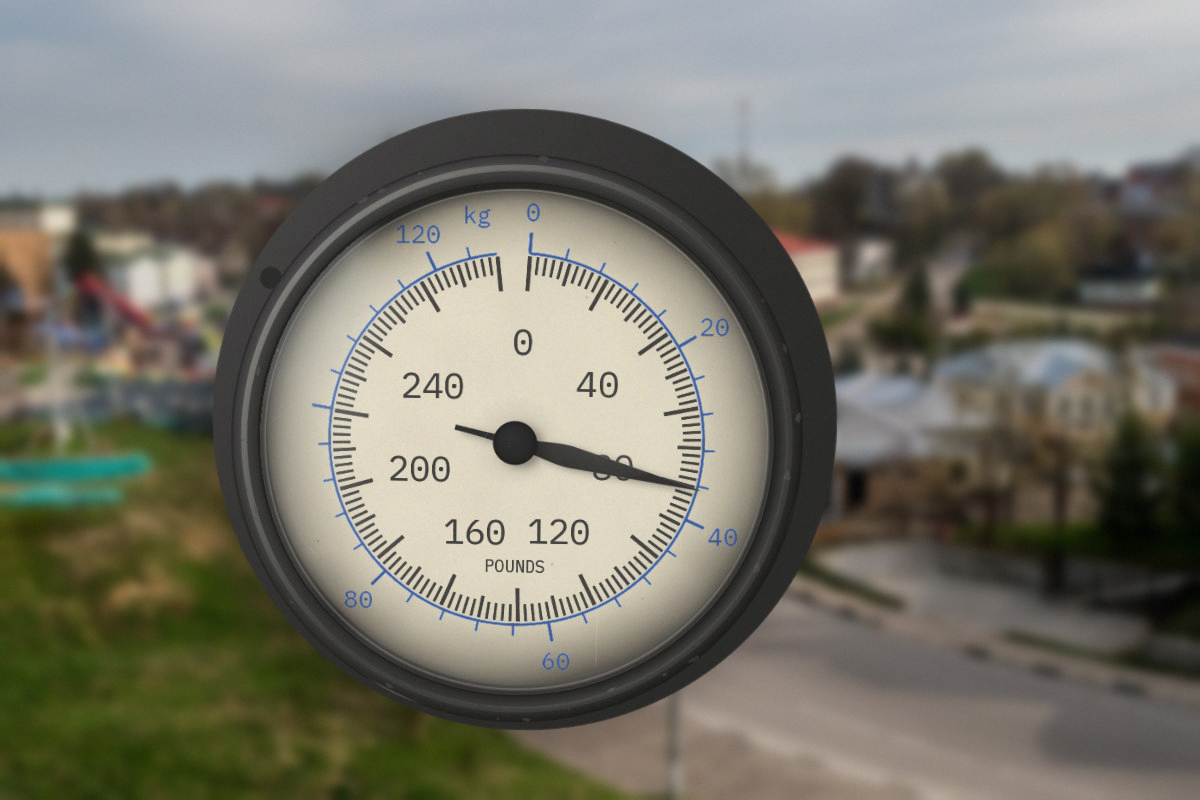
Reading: 80 lb
